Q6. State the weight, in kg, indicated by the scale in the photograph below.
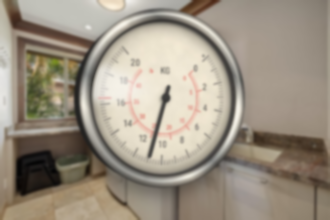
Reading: 11 kg
